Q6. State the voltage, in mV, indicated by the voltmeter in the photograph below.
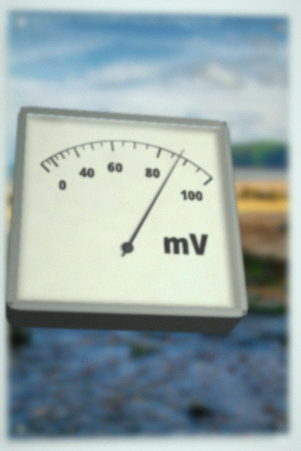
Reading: 87.5 mV
